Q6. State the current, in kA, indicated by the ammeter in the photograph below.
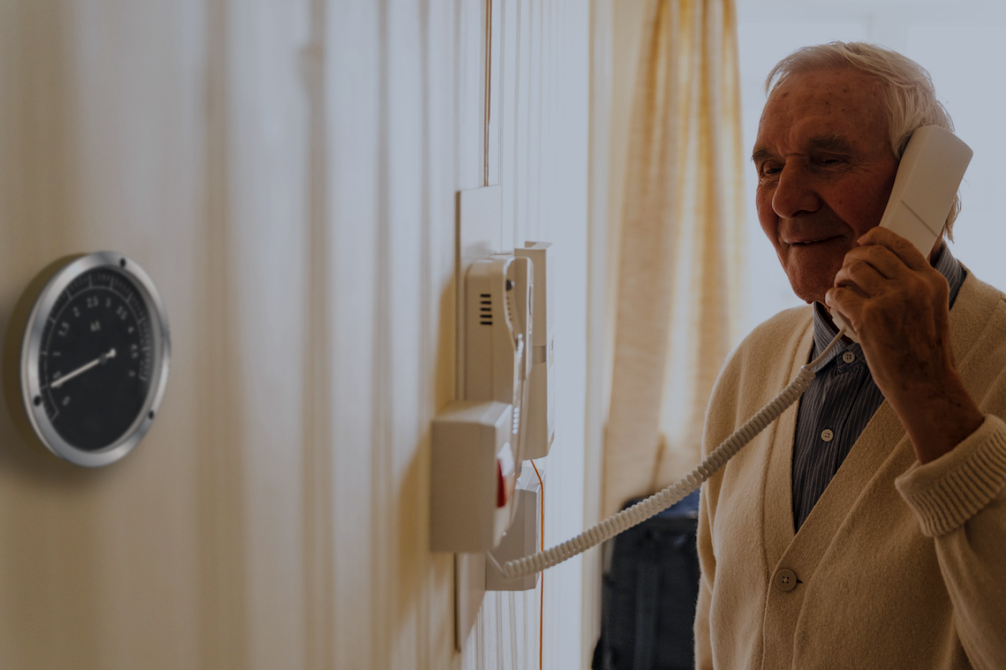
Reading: 0.5 kA
